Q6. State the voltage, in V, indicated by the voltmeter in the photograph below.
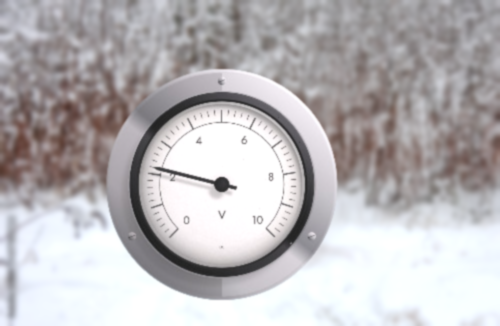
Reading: 2.2 V
